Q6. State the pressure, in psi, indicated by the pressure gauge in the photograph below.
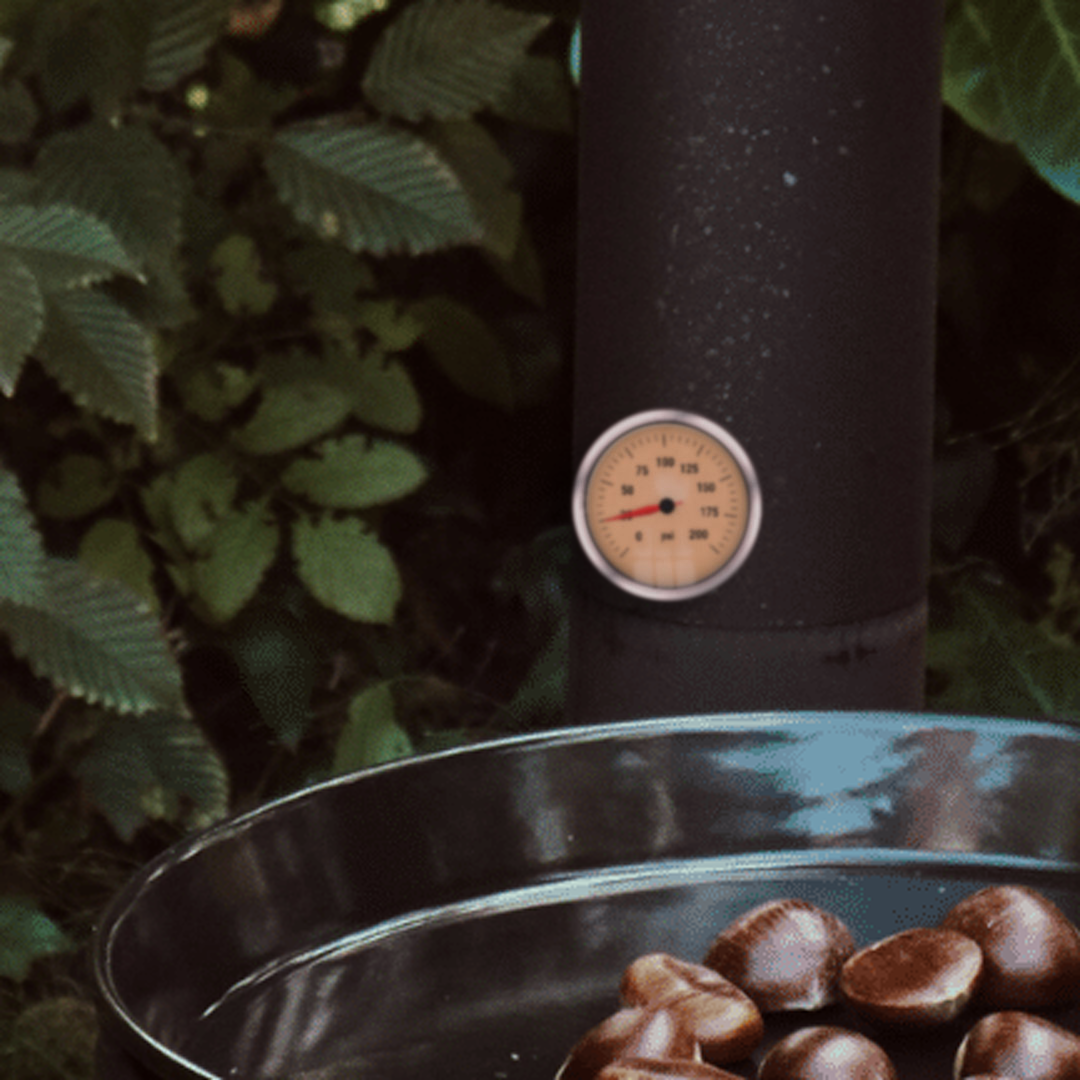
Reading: 25 psi
